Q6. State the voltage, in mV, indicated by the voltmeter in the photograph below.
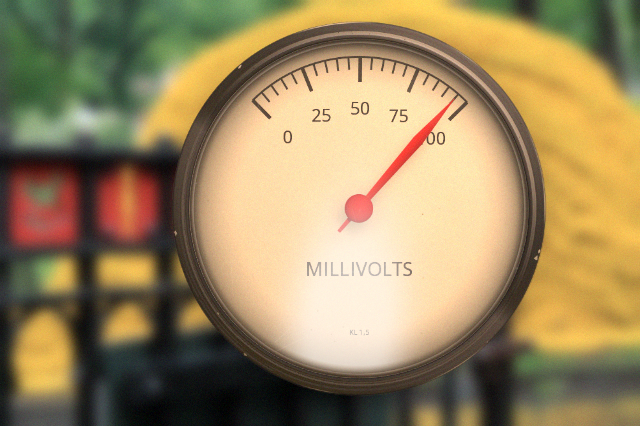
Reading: 95 mV
